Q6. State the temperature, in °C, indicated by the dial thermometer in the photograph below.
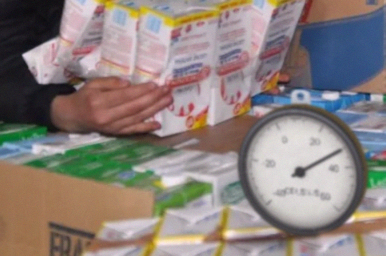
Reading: 32 °C
